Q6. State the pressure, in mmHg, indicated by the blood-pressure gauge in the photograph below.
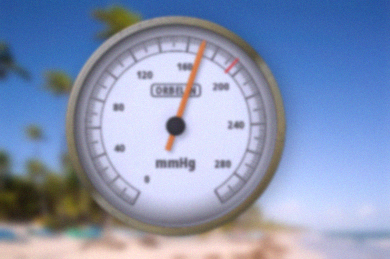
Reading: 170 mmHg
